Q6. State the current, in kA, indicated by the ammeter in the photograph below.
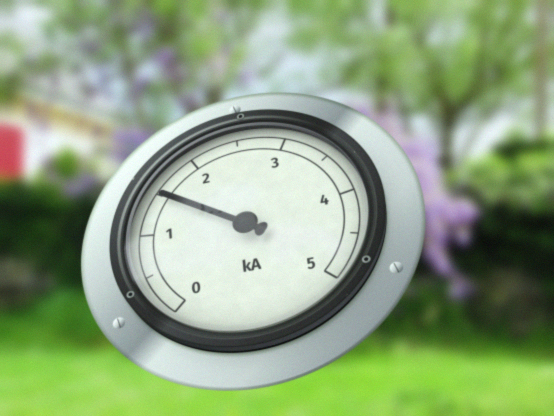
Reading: 1.5 kA
